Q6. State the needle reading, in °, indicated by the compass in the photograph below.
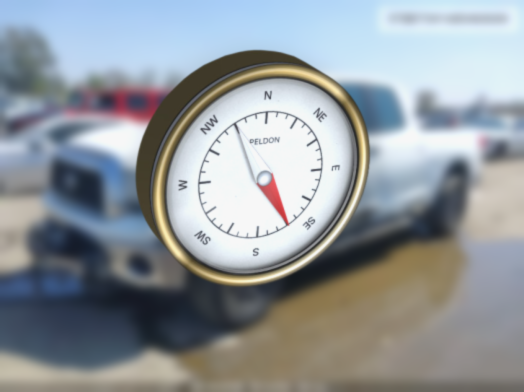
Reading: 150 °
